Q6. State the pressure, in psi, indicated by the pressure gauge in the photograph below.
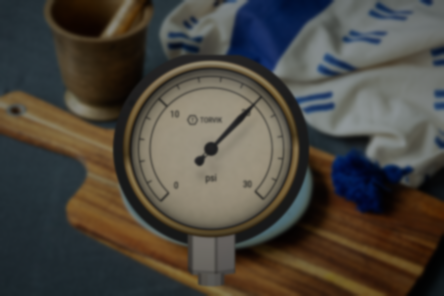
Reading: 20 psi
